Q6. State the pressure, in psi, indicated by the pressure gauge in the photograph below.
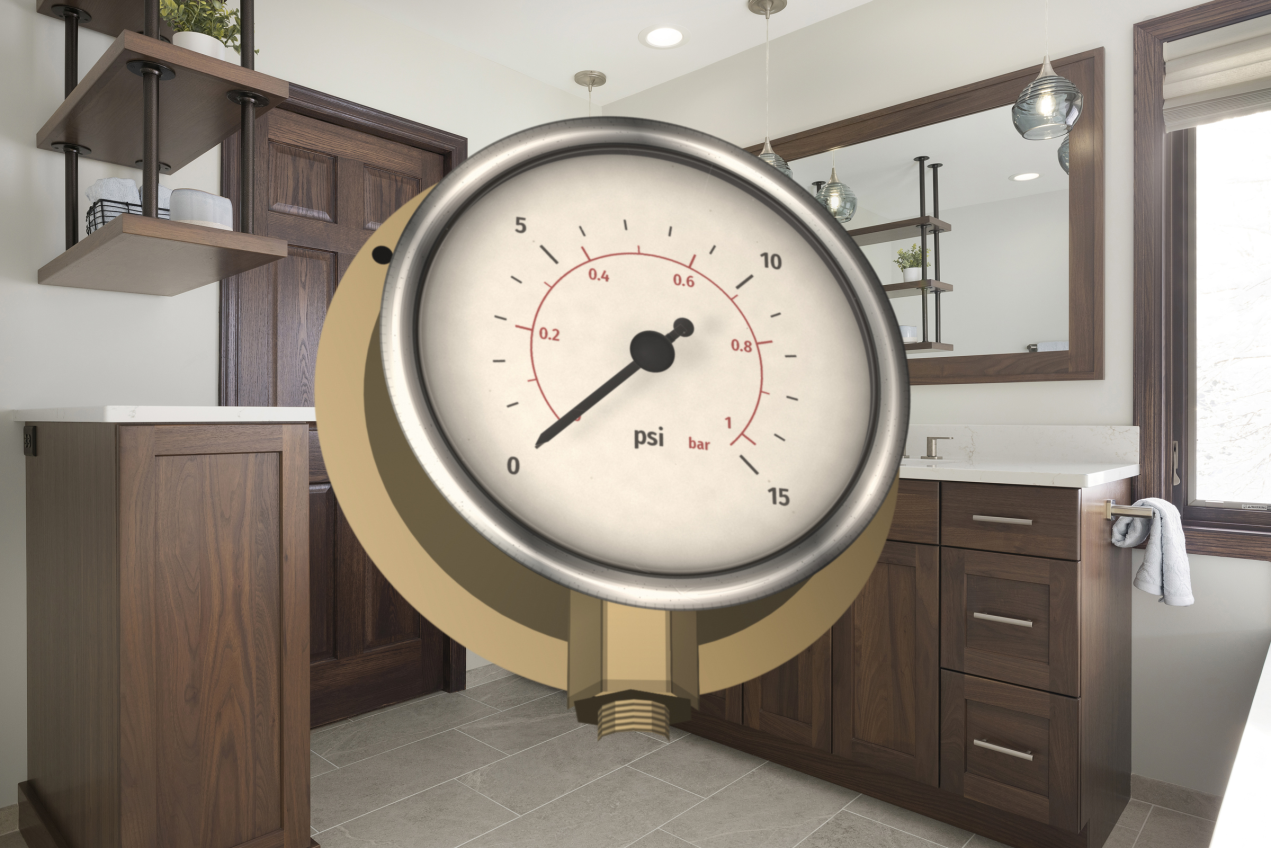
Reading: 0 psi
